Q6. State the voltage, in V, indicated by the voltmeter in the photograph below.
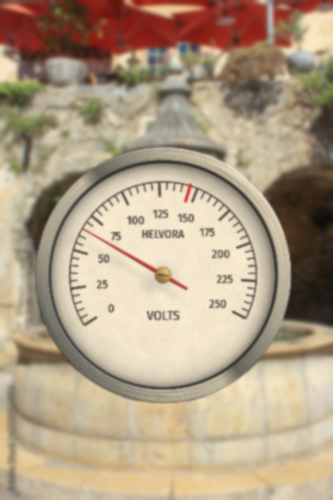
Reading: 65 V
